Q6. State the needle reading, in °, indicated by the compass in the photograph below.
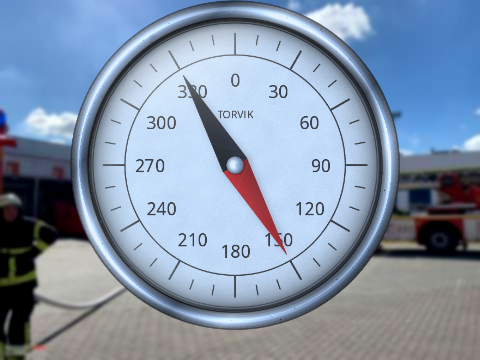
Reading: 150 °
